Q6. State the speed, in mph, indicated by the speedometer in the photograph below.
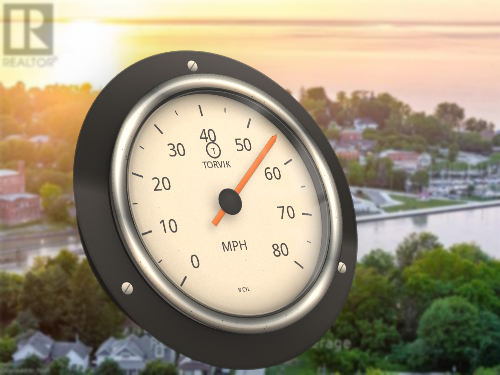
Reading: 55 mph
